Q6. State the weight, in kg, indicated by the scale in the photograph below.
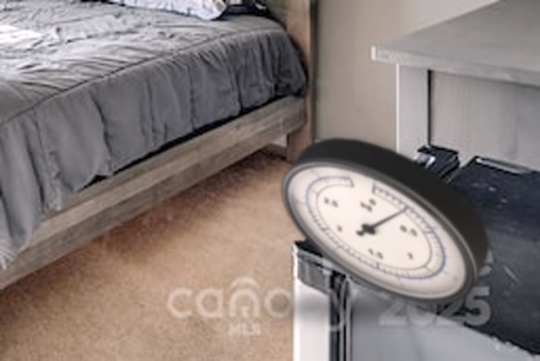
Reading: 0.25 kg
